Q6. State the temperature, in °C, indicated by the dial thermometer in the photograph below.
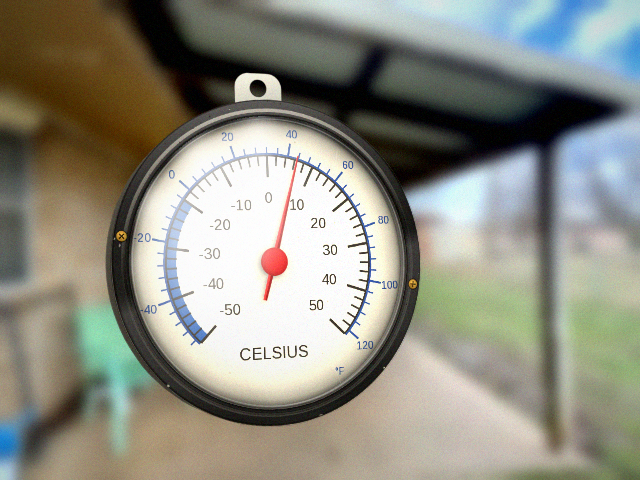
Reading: 6 °C
